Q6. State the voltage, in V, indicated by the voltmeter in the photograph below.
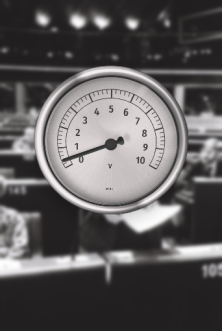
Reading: 0.4 V
